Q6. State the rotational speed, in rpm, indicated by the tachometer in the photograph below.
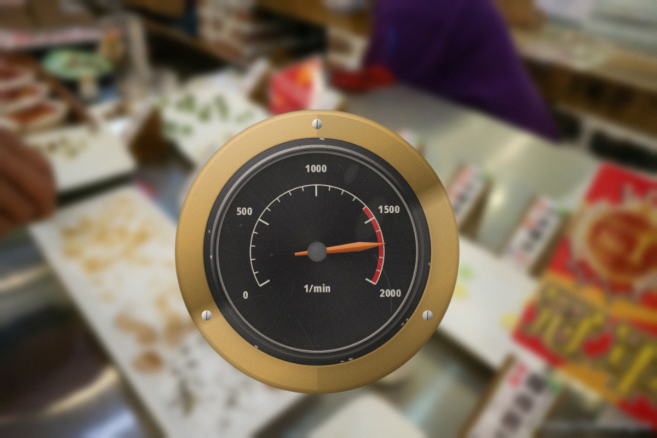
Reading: 1700 rpm
